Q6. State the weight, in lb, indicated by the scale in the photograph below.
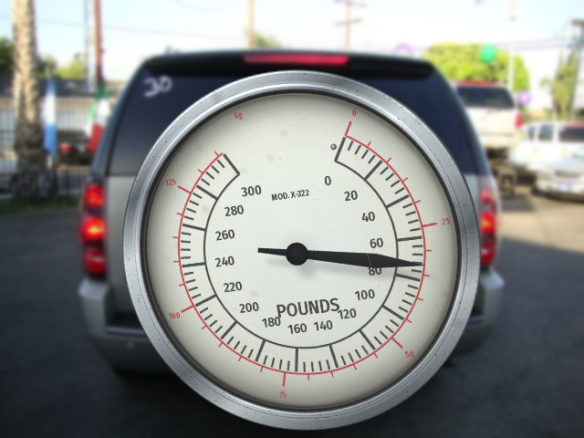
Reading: 72 lb
